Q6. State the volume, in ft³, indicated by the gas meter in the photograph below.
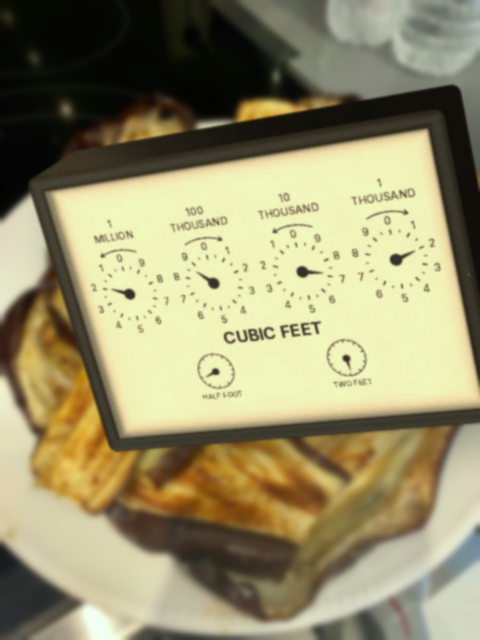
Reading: 187200 ft³
